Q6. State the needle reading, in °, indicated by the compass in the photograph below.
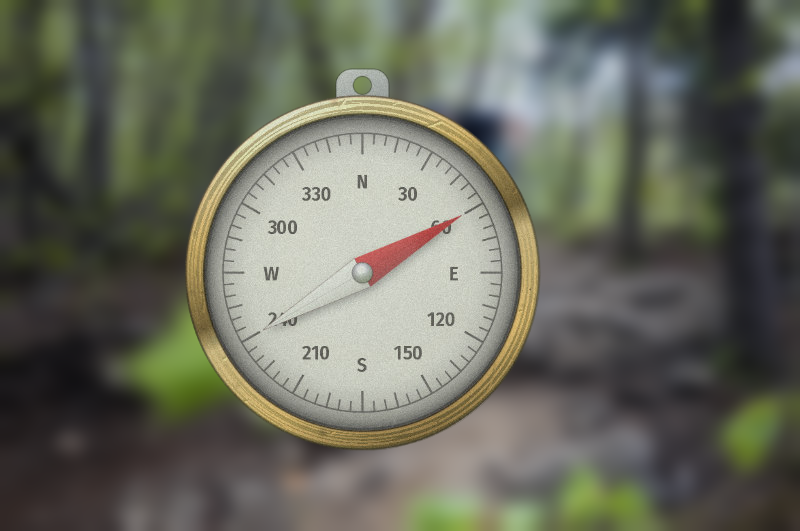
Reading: 60 °
